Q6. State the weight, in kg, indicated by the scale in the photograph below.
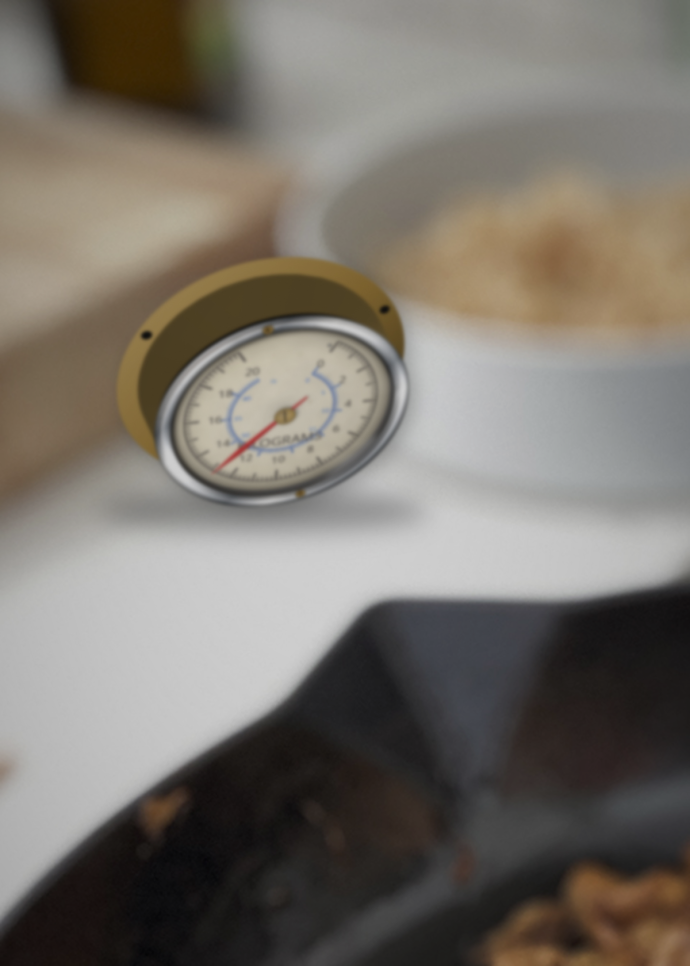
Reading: 13 kg
